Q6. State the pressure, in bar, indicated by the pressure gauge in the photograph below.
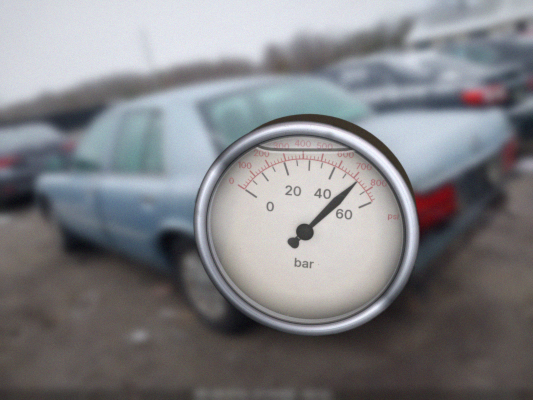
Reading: 50 bar
